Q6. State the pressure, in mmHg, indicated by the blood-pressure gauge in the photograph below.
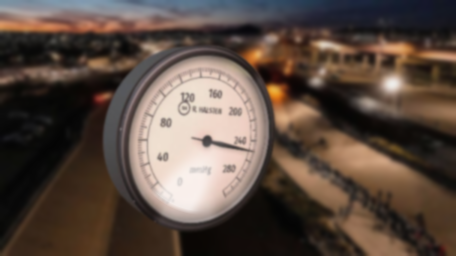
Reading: 250 mmHg
